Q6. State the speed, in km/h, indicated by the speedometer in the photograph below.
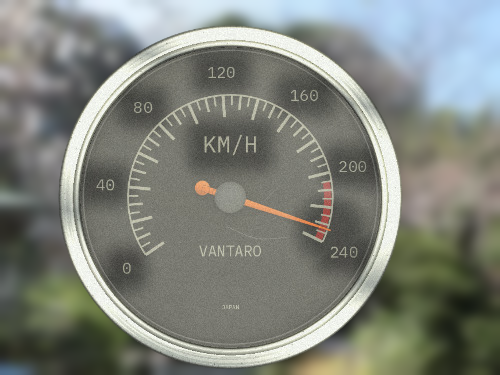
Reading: 232.5 km/h
